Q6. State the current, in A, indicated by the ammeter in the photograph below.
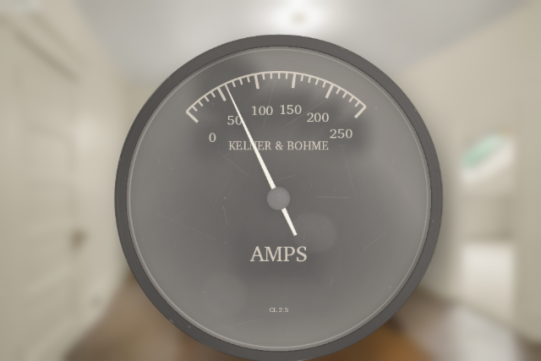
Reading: 60 A
